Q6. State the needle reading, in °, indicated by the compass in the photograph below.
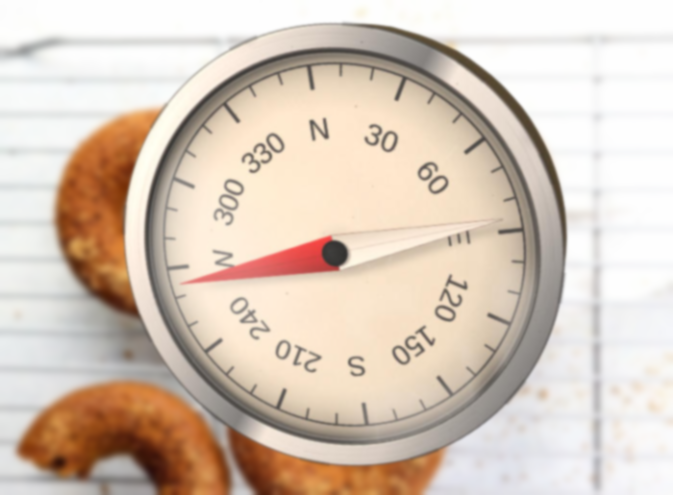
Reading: 265 °
